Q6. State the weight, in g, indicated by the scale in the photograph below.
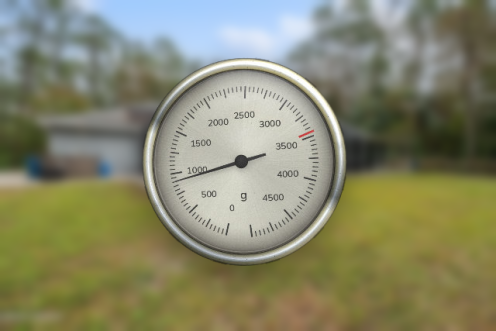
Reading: 900 g
